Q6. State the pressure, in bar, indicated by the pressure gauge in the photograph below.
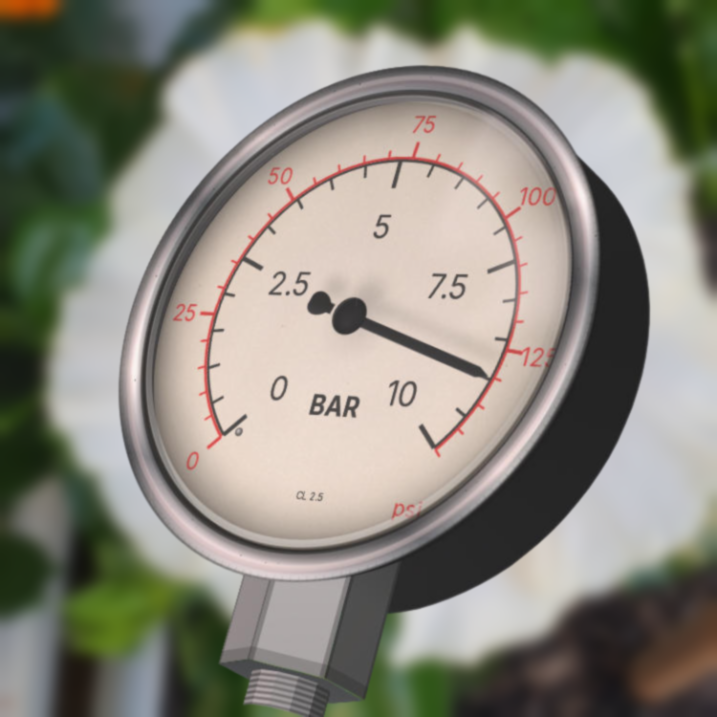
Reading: 9 bar
